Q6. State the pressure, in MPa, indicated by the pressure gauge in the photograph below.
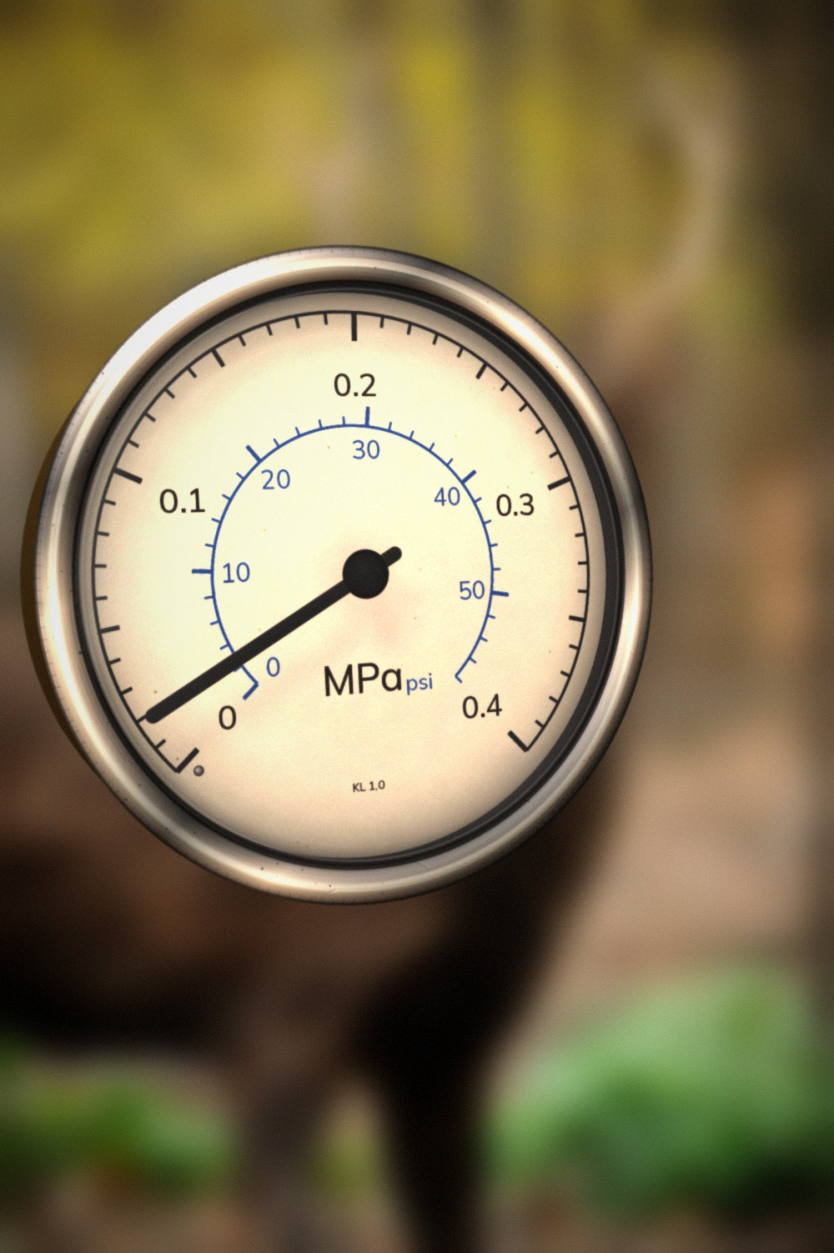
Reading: 0.02 MPa
